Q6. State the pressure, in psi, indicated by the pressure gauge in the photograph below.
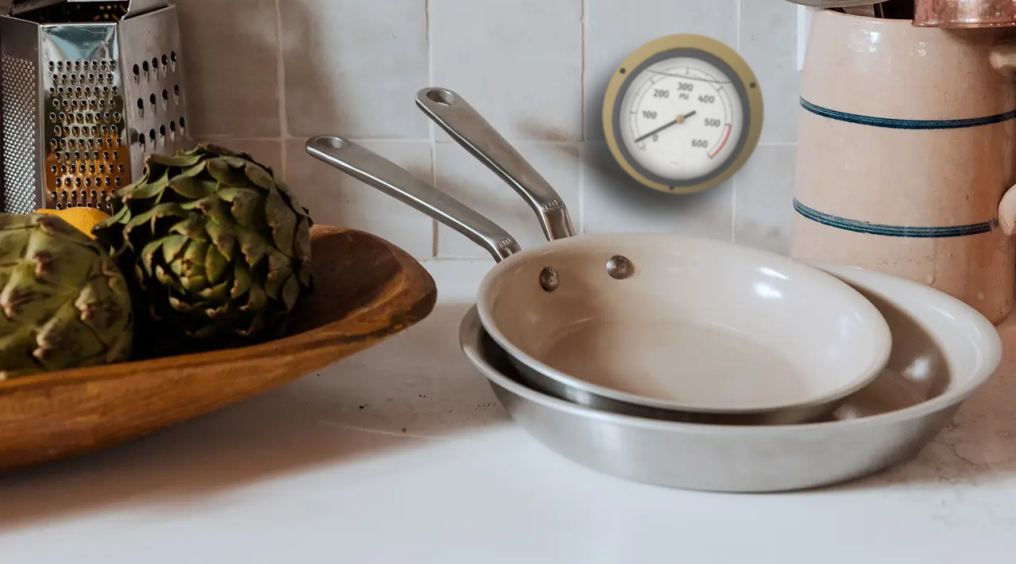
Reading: 25 psi
